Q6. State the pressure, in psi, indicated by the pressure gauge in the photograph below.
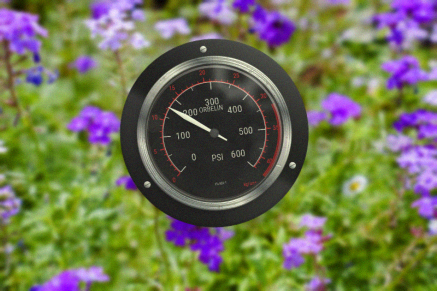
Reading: 175 psi
